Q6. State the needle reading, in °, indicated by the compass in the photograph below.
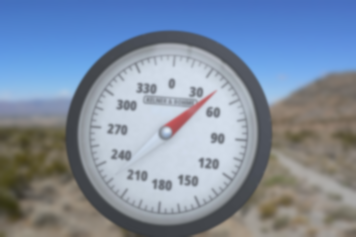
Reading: 45 °
